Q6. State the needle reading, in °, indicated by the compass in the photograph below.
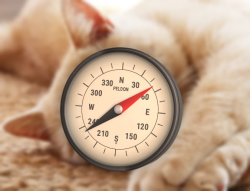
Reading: 52.5 °
